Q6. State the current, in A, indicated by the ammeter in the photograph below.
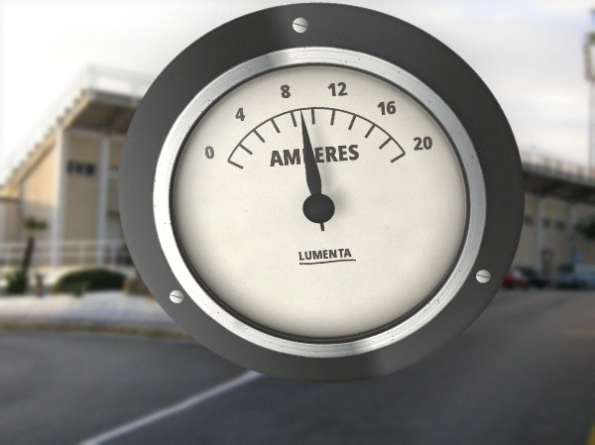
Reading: 9 A
